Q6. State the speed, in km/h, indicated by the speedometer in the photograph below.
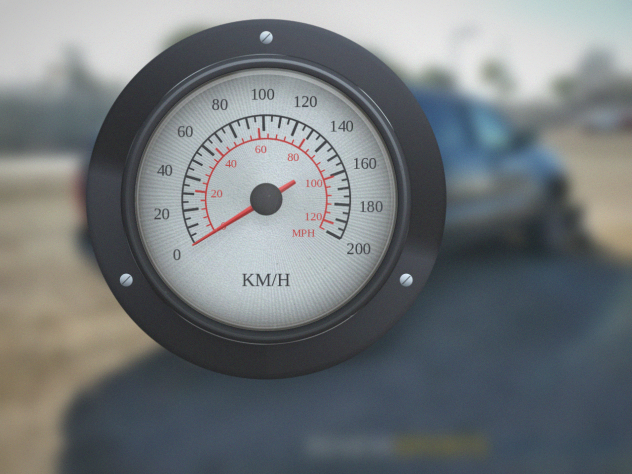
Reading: 0 km/h
